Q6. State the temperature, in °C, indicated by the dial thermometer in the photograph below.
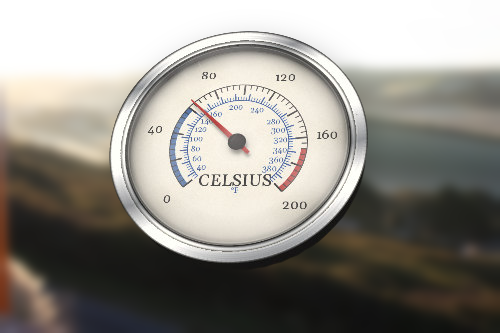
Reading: 64 °C
